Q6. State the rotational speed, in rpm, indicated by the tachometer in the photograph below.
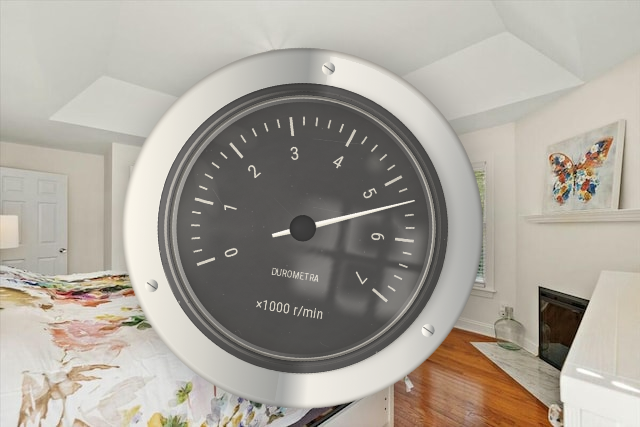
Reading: 5400 rpm
